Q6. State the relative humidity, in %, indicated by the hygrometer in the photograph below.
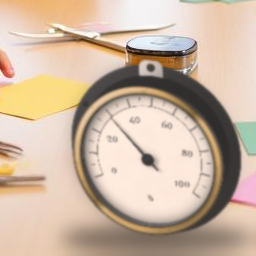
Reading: 30 %
